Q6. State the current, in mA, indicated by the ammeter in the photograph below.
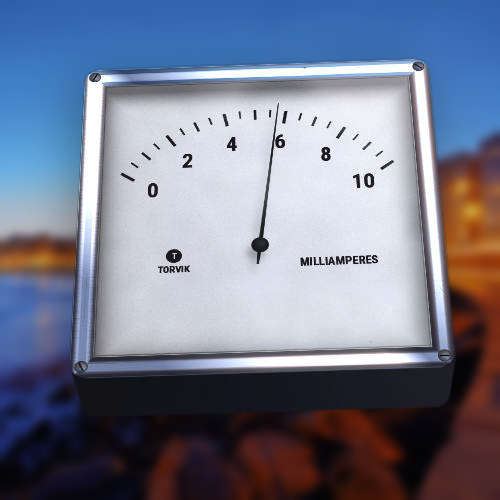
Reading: 5.75 mA
